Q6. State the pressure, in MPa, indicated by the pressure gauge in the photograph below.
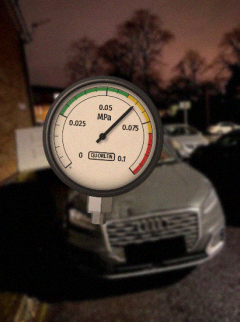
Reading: 0.065 MPa
